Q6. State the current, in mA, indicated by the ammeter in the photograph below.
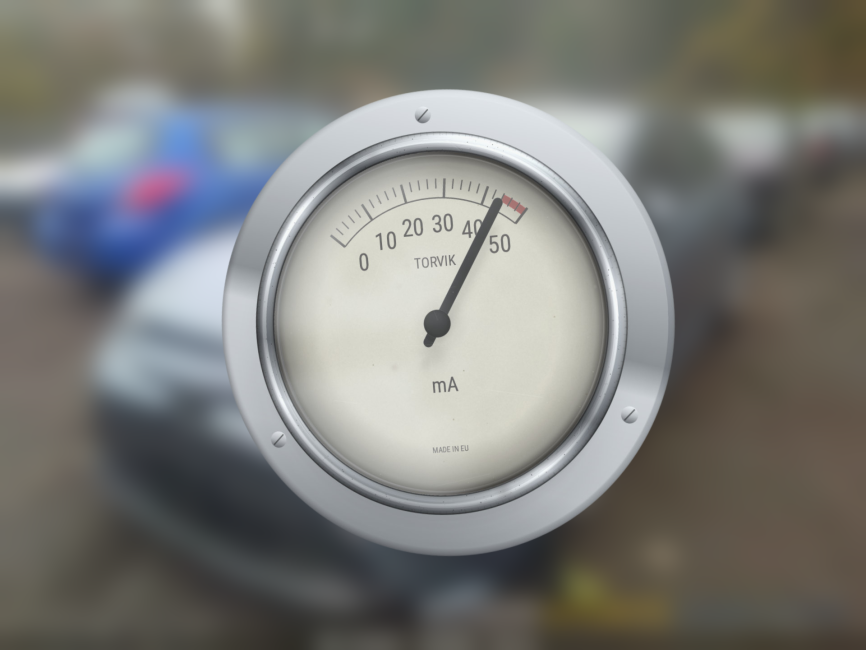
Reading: 44 mA
